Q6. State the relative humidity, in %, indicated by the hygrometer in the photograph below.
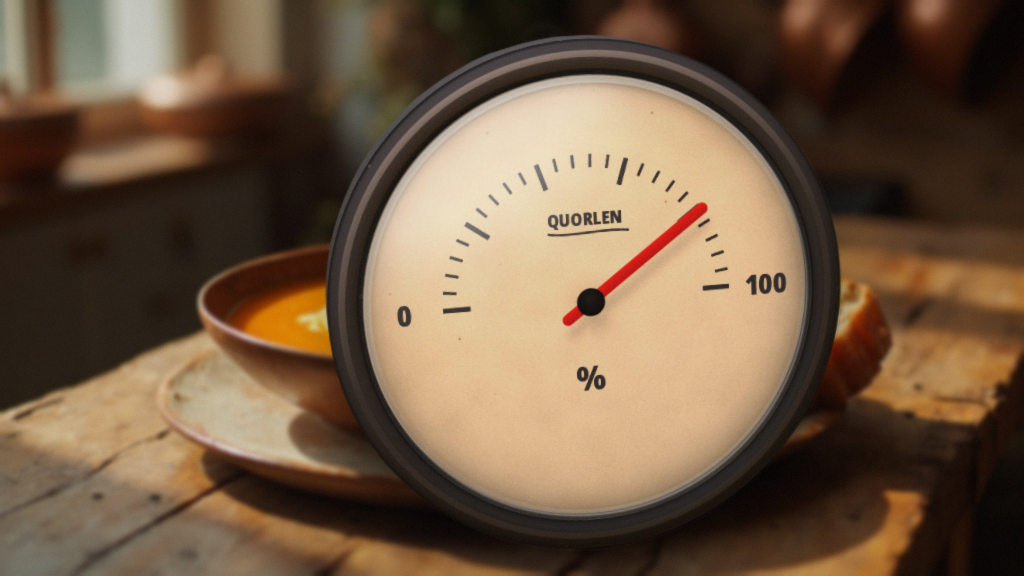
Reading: 80 %
